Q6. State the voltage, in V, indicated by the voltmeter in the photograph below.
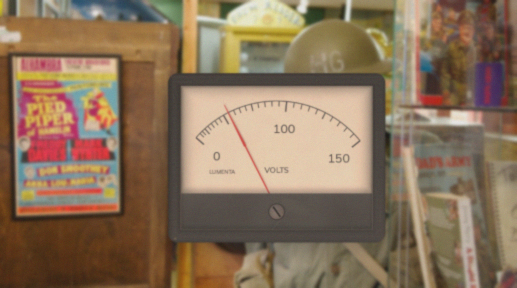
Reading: 55 V
